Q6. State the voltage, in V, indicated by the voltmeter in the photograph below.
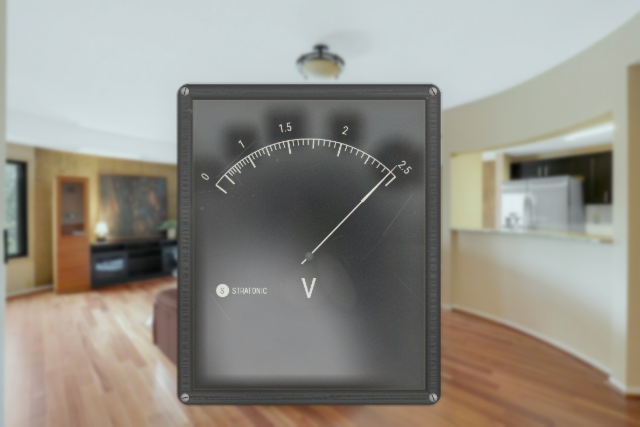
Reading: 2.45 V
